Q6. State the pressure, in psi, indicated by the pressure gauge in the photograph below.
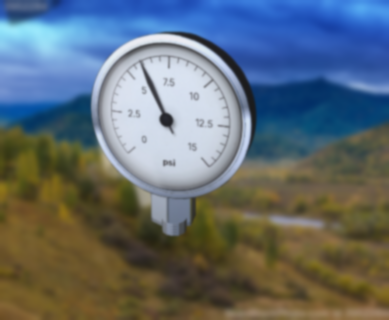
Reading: 6 psi
